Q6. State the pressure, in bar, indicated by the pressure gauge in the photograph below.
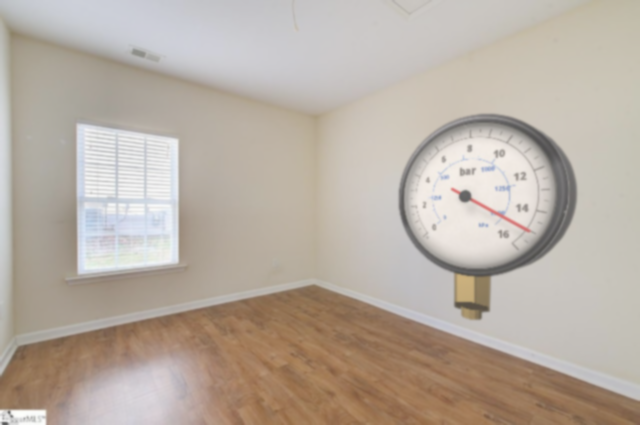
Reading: 15 bar
